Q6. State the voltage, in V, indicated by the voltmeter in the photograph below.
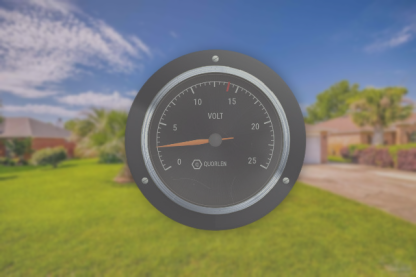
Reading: 2.5 V
